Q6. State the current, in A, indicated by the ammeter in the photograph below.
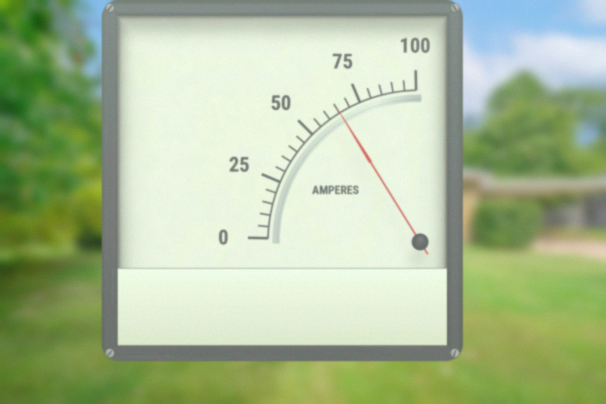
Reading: 65 A
